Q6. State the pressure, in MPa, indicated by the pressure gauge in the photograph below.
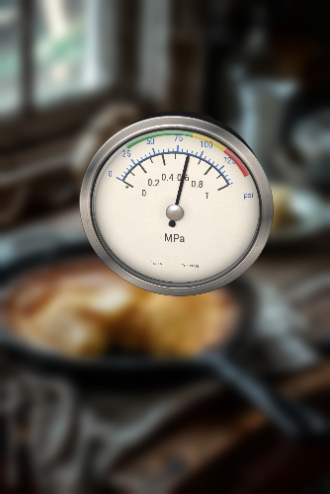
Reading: 0.6 MPa
